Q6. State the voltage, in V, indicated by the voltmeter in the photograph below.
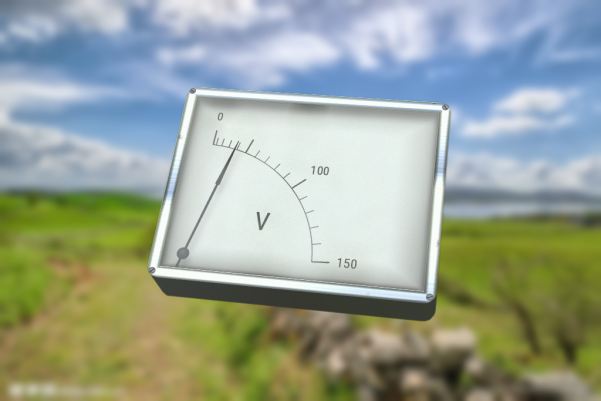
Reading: 40 V
